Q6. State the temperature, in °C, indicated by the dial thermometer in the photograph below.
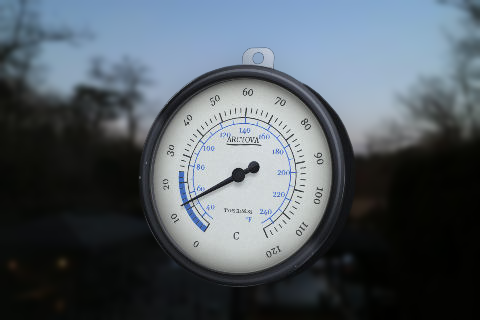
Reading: 12 °C
